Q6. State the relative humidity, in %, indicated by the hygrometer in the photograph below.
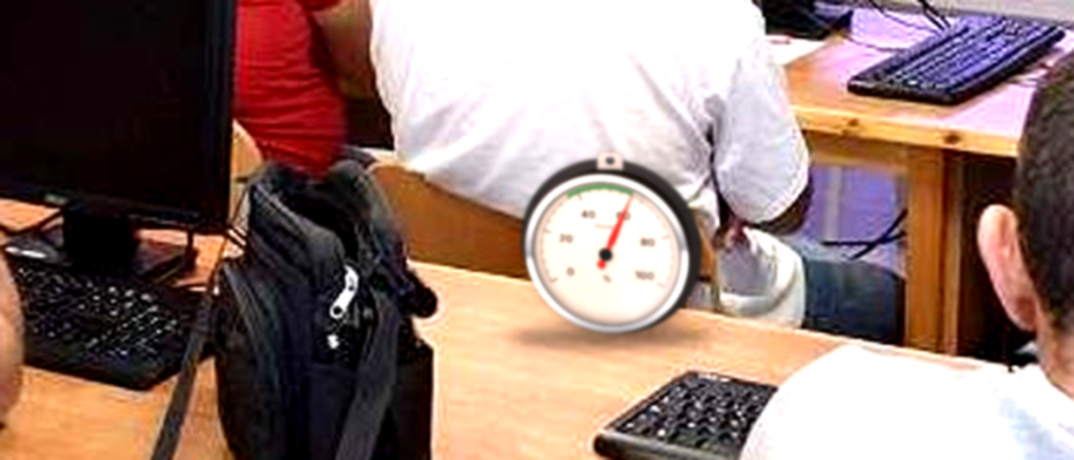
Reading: 60 %
